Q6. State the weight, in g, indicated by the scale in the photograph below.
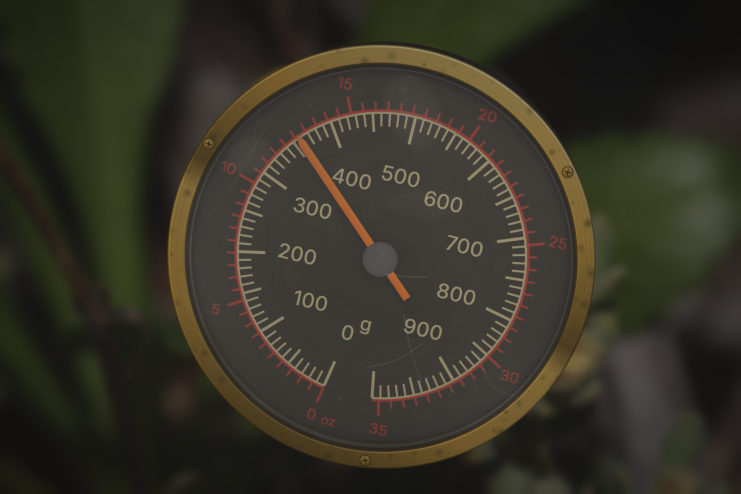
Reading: 360 g
